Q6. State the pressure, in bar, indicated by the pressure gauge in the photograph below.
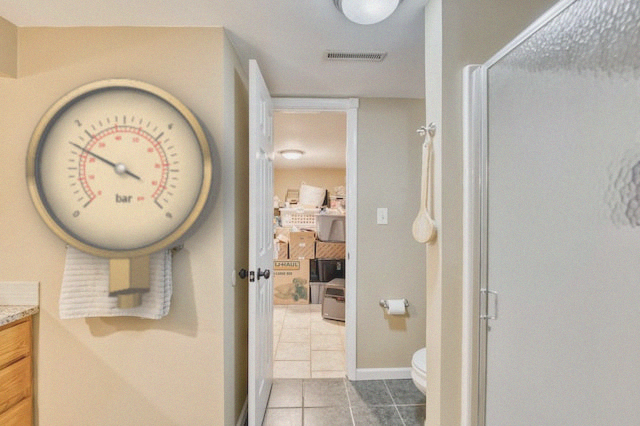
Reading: 1.6 bar
